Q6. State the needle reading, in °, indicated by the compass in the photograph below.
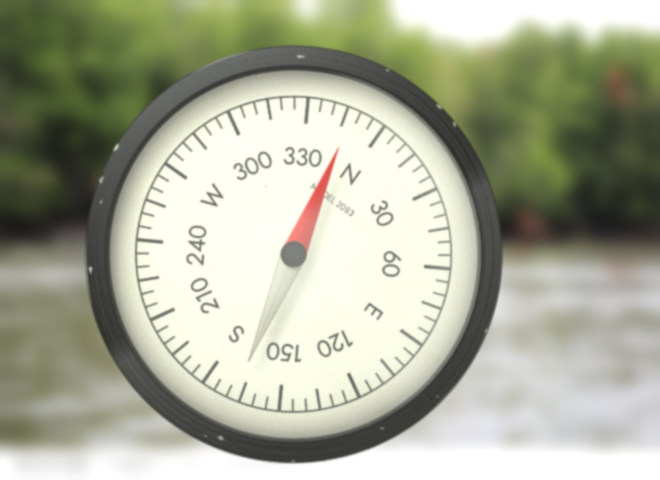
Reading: 347.5 °
